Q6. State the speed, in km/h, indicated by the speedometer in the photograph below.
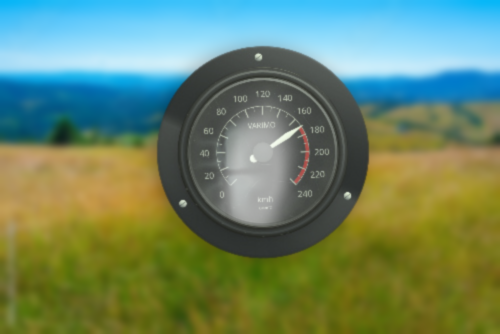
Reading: 170 km/h
